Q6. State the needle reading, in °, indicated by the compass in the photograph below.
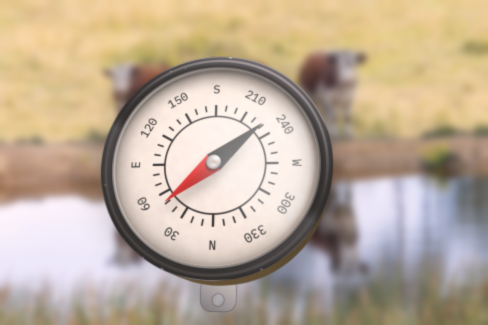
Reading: 50 °
